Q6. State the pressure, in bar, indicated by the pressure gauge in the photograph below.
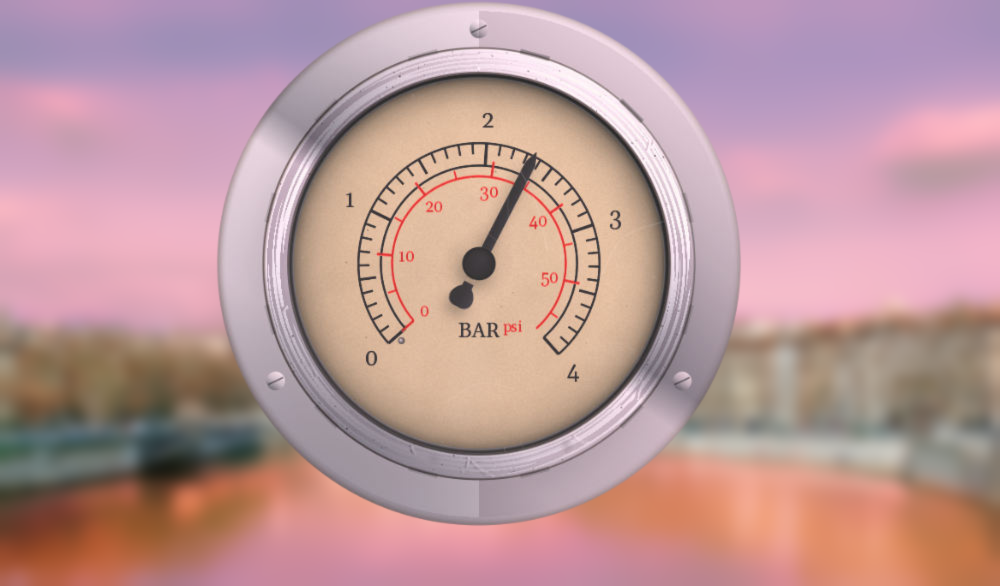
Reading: 2.35 bar
